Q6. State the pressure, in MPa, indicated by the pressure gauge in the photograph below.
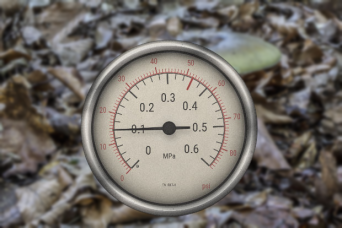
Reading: 0.1 MPa
